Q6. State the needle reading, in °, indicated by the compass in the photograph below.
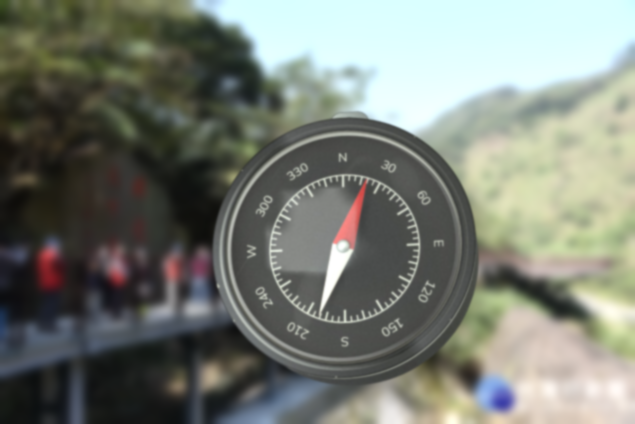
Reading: 20 °
